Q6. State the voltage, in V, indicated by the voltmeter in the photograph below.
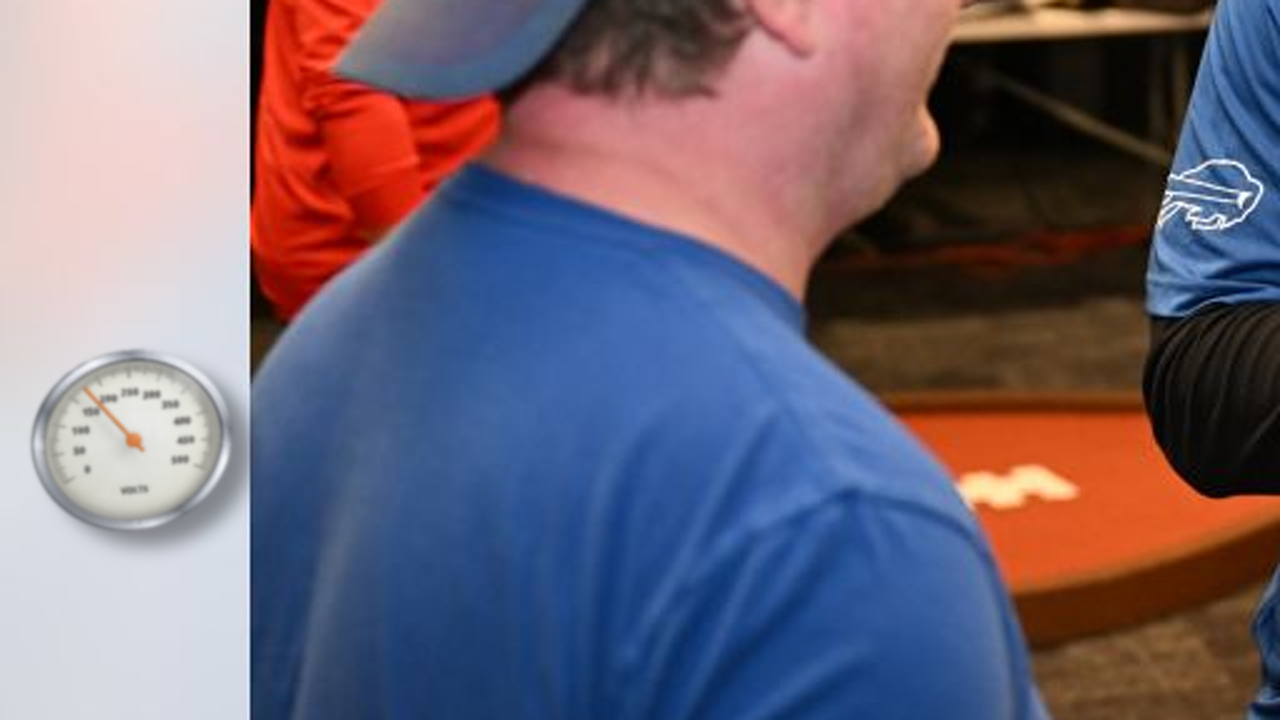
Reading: 175 V
